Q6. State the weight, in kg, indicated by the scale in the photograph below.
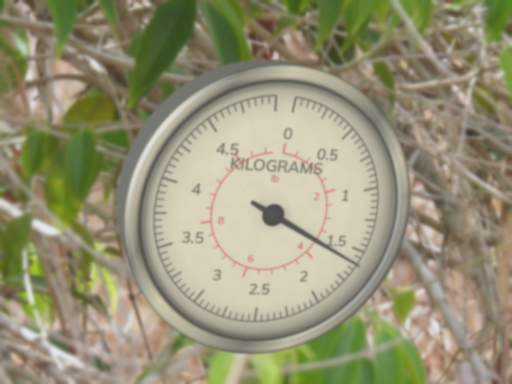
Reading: 1.6 kg
